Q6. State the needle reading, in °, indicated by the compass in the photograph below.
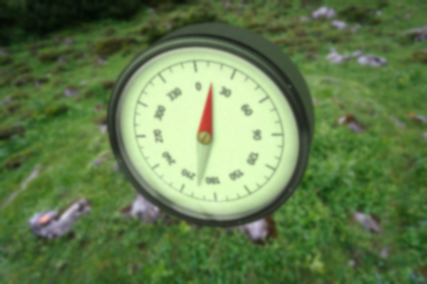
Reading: 15 °
